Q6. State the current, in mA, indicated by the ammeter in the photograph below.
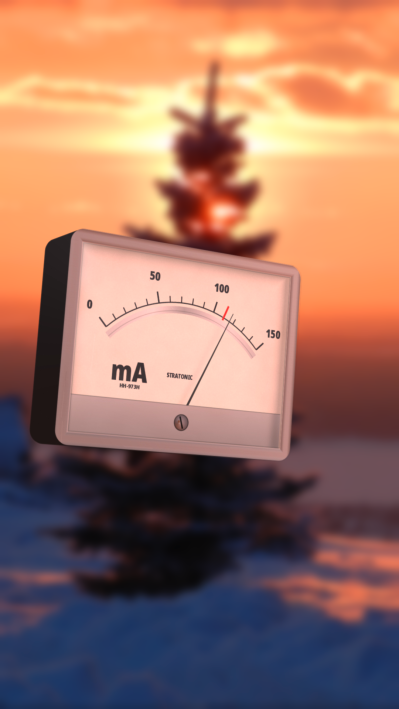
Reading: 115 mA
